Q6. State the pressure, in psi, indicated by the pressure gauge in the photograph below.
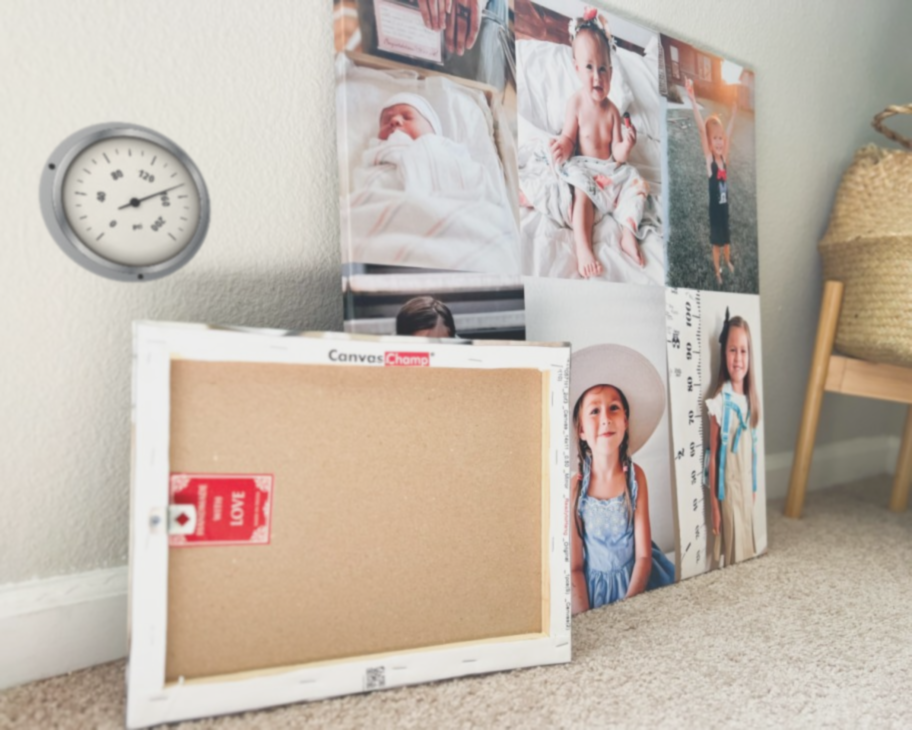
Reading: 150 psi
